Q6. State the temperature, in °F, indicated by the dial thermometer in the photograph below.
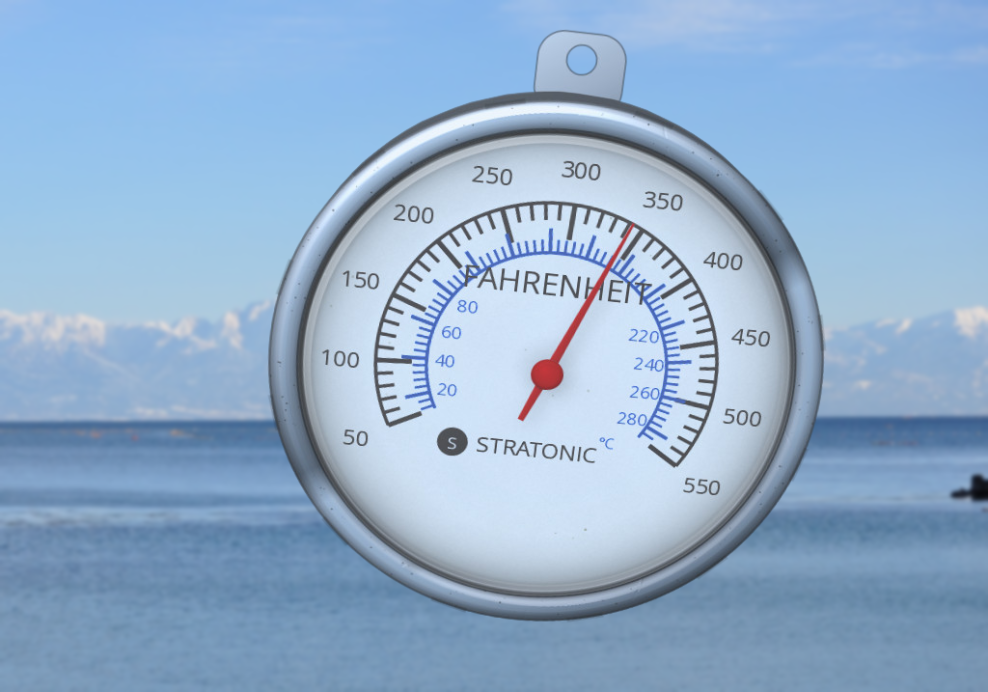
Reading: 340 °F
